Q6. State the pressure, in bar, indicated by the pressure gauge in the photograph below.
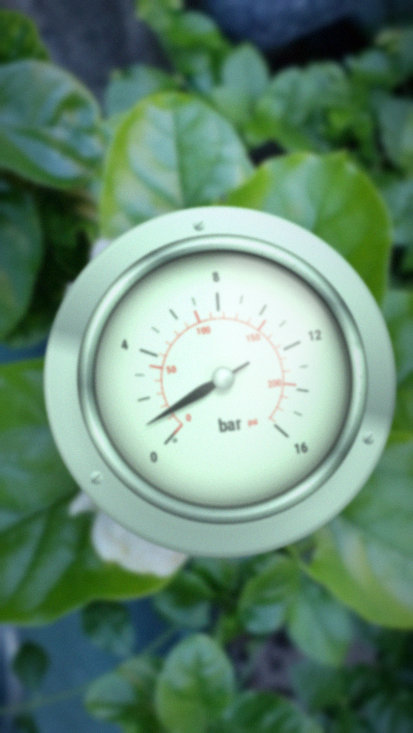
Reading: 1 bar
